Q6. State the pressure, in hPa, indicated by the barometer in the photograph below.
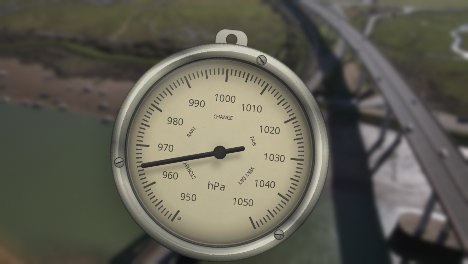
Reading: 965 hPa
